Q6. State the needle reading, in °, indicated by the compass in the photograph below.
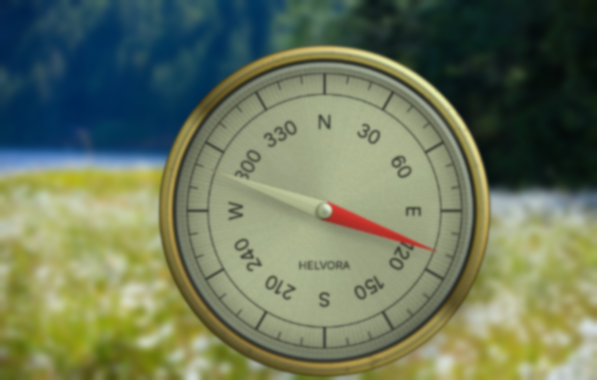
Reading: 110 °
